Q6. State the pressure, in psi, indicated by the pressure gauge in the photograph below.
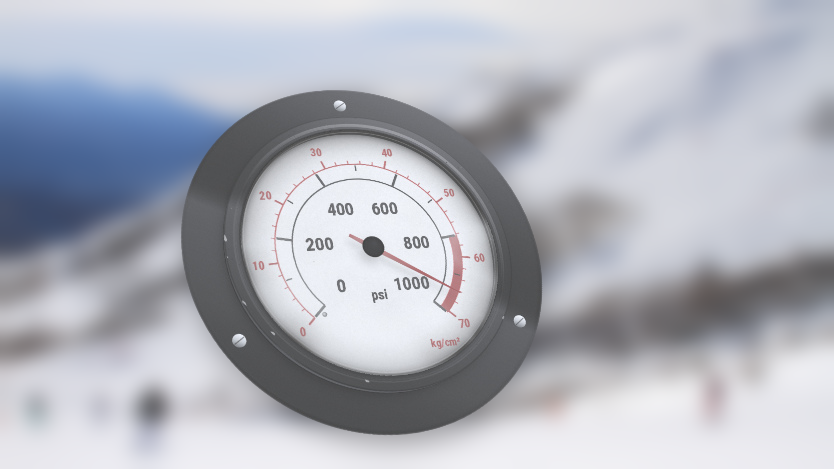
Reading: 950 psi
